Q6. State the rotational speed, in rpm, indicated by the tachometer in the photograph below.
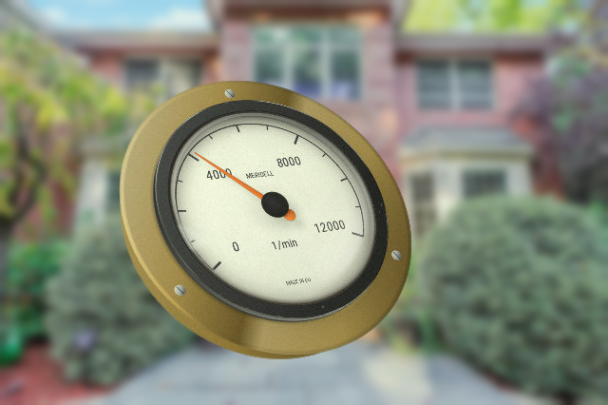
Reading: 4000 rpm
